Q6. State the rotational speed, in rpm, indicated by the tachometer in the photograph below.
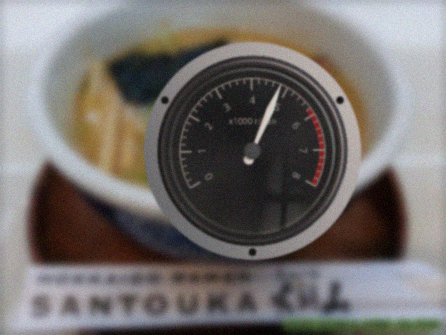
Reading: 4800 rpm
